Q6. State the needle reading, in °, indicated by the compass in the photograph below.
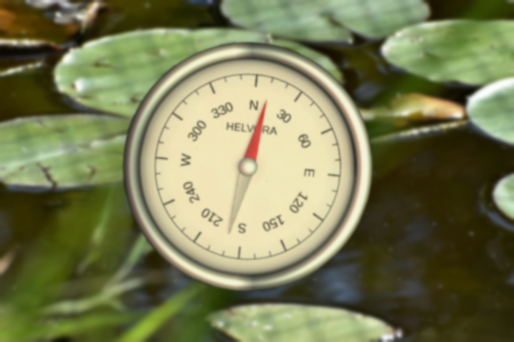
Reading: 10 °
